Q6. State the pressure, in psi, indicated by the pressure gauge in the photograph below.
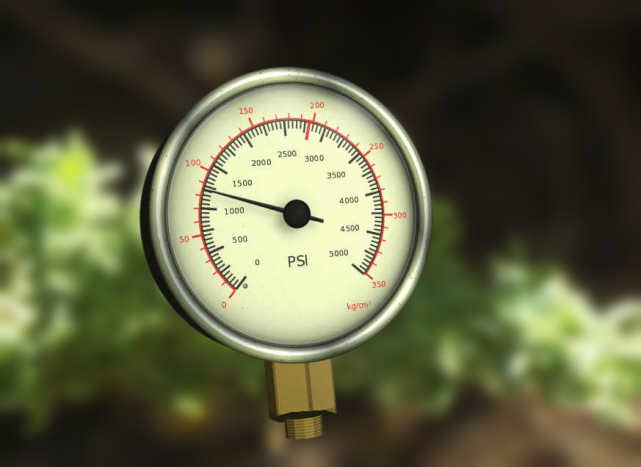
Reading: 1200 psi
